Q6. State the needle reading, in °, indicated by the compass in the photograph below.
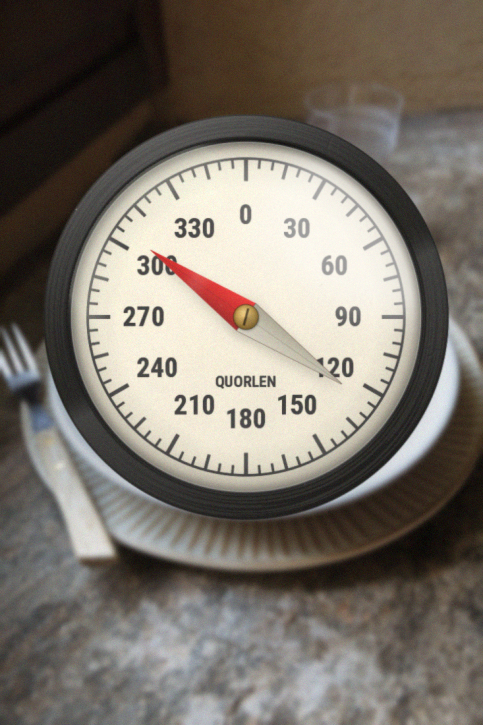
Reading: 305 °
